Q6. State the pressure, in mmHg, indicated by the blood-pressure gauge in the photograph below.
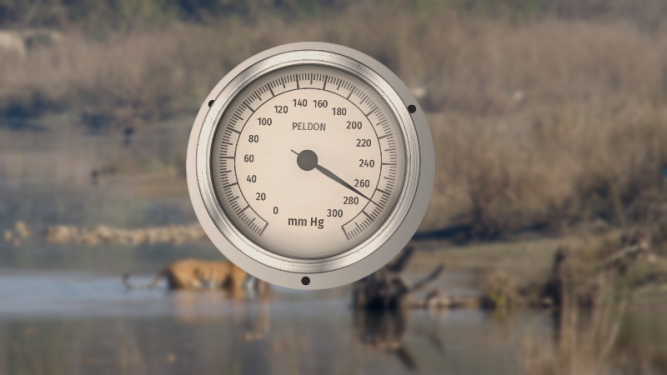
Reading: 270 mmHg
